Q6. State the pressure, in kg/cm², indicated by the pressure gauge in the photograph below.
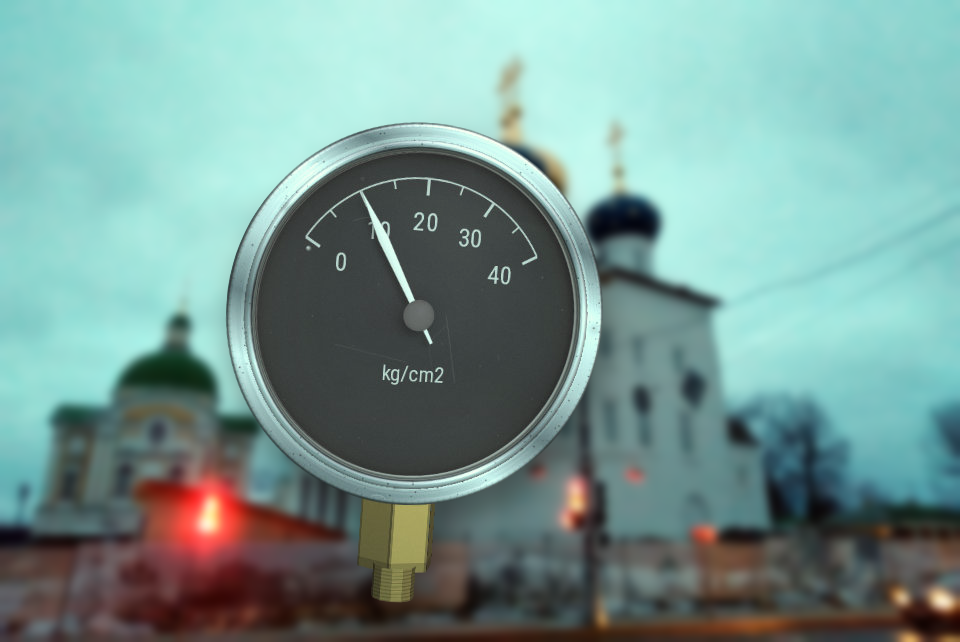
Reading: 10 kg/cm²
